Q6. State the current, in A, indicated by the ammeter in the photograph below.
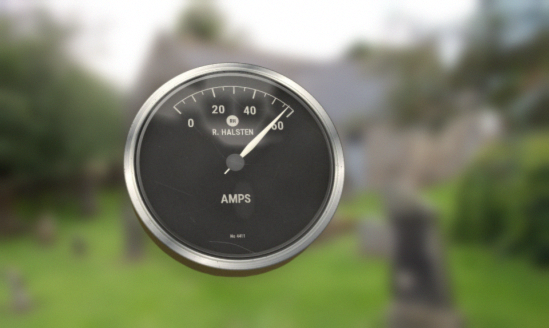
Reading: 57.5 A
